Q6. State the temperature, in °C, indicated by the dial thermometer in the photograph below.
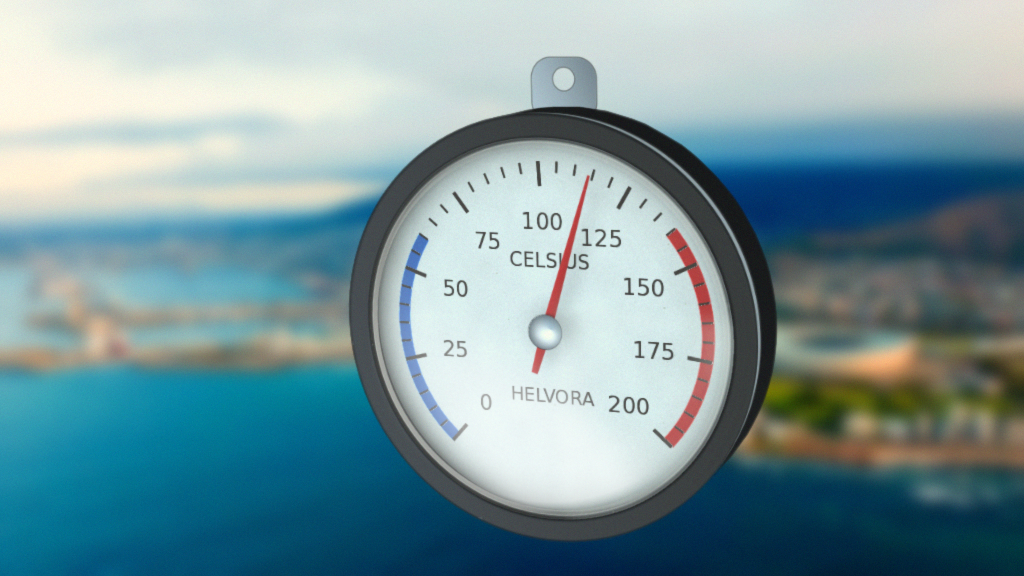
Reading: 115 °C
